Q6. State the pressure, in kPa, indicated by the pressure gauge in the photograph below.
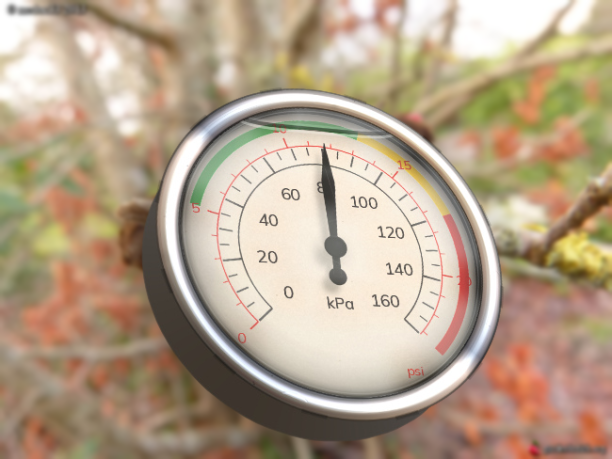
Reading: 80 kPa
